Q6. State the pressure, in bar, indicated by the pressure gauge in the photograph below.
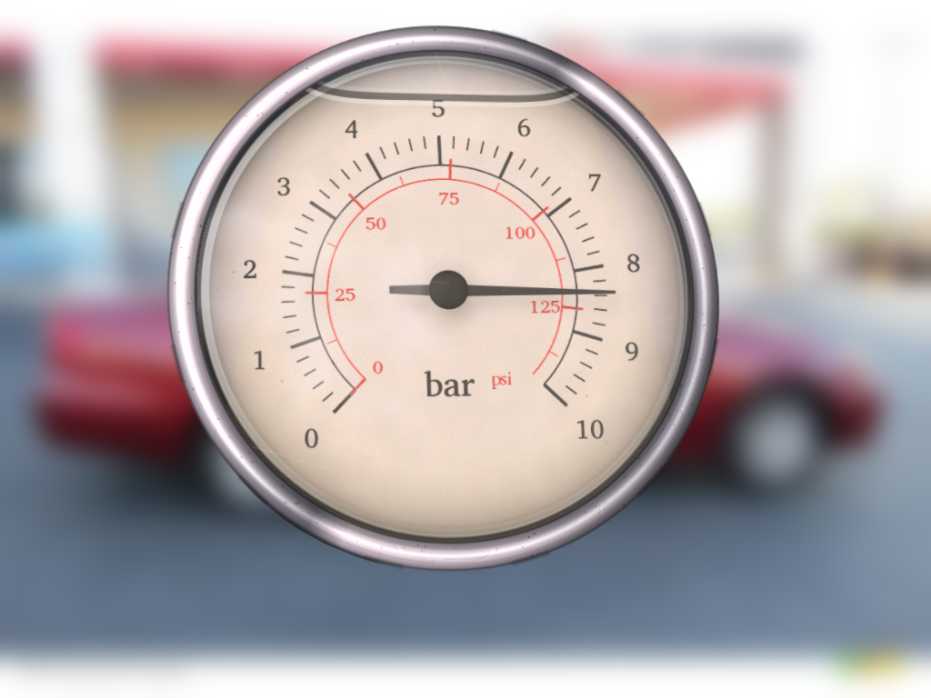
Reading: 8.4 bar
